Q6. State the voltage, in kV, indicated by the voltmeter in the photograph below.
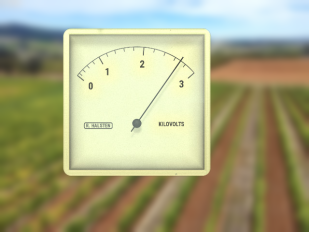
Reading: 2.7 kV
